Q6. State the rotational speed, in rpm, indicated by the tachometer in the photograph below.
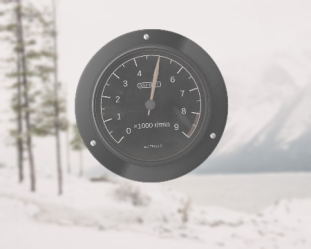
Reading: 5000 rpm
